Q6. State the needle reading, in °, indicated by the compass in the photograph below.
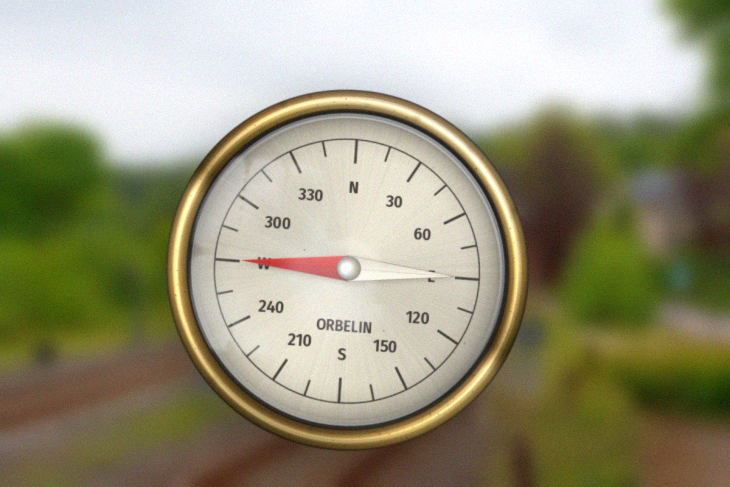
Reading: 270 °
